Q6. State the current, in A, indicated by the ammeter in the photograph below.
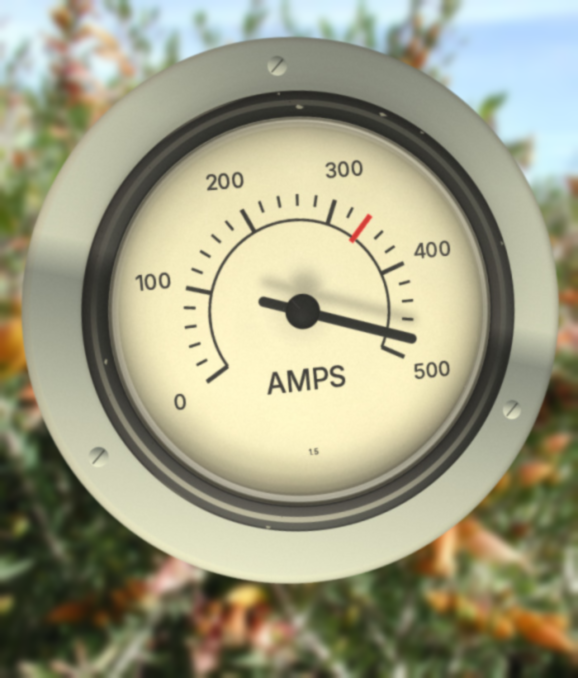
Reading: 480 A
